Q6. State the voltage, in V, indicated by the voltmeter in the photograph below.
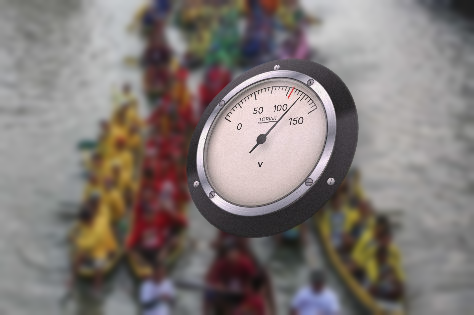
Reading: 125 V
